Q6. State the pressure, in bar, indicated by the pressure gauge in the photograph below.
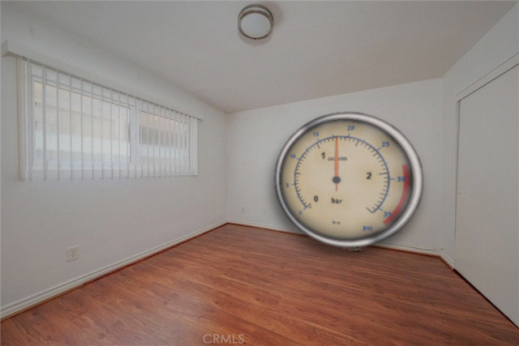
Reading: 1.25 bar
